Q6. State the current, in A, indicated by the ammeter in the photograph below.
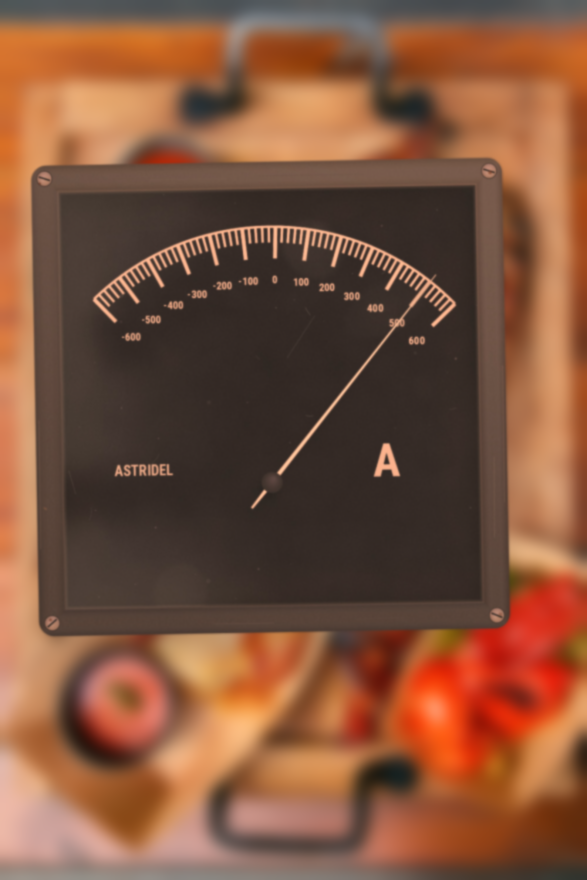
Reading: 500 A
